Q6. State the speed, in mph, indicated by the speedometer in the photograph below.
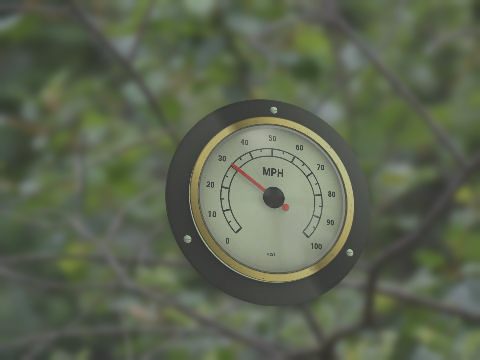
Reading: 30 mph
